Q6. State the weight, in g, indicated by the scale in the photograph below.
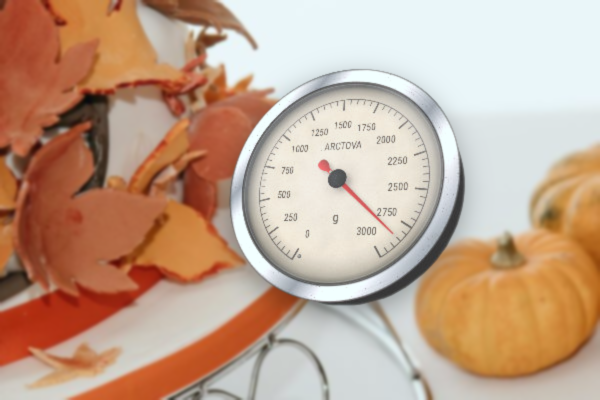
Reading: 2850 g
